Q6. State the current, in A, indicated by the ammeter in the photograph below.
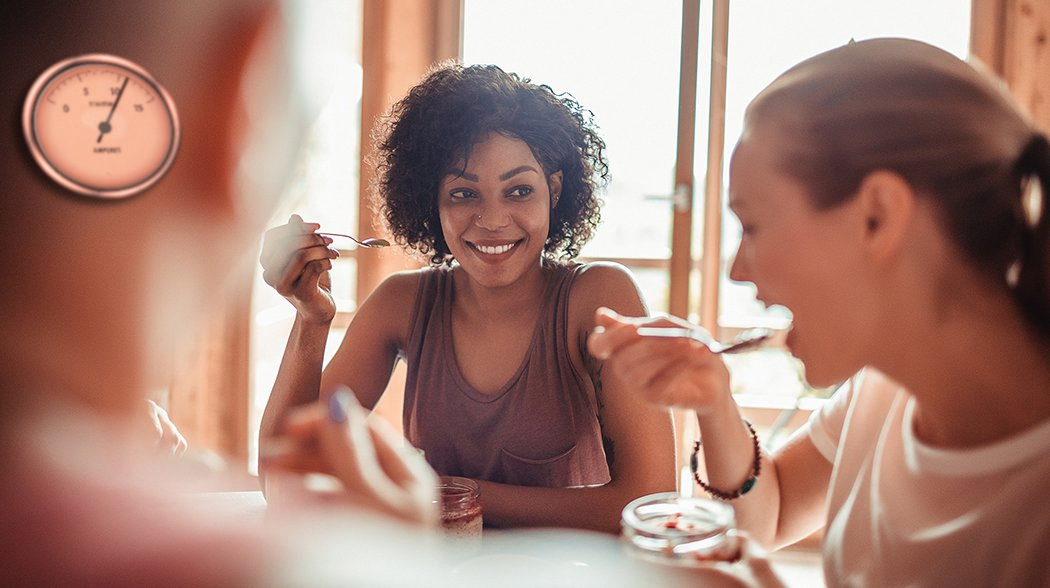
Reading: 11 A
